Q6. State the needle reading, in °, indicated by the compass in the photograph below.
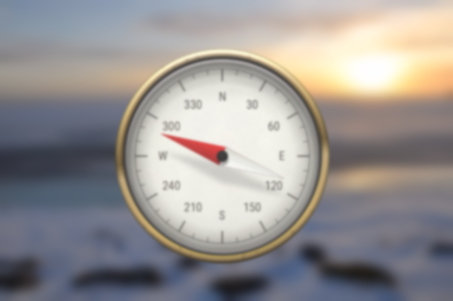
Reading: 290 °
